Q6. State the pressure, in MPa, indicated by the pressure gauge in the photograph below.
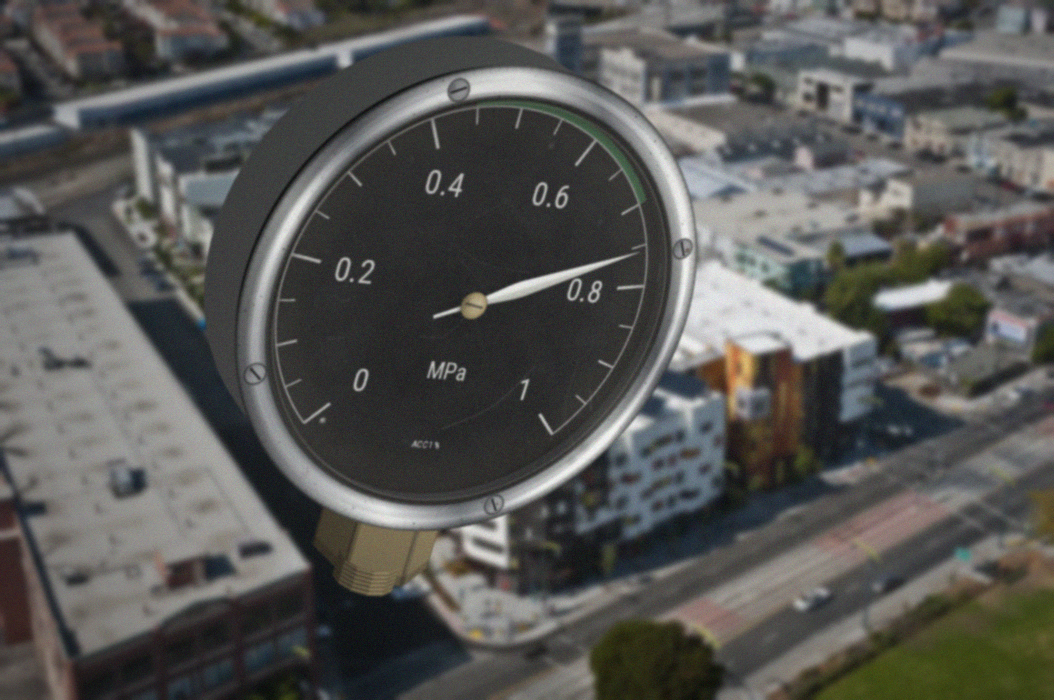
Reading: 0.75 MPa
